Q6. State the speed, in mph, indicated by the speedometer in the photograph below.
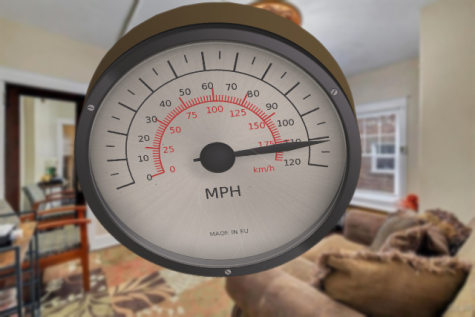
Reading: 110 mph
